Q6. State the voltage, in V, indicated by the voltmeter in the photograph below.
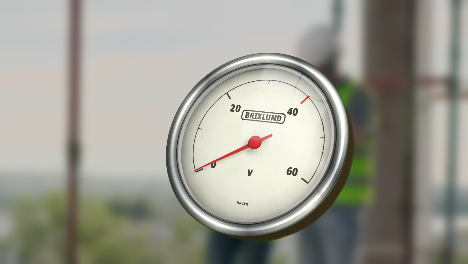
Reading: 0 V
